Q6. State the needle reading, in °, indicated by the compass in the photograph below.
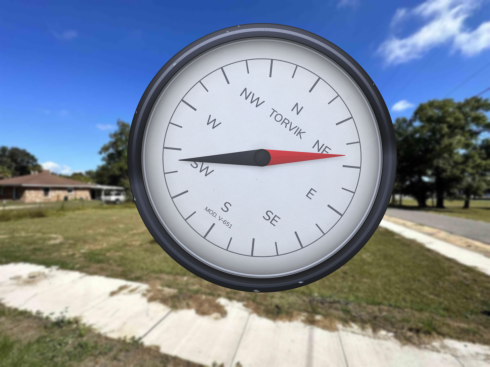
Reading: 52.5 °
